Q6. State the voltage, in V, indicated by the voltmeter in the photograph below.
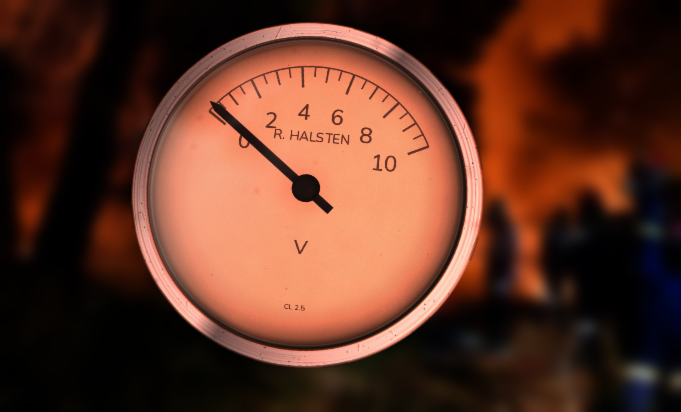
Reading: 0.25 V
